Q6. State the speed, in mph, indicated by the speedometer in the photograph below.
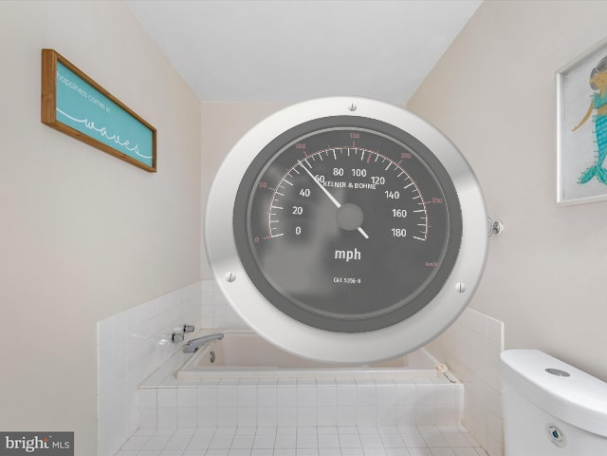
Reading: 55 mph
